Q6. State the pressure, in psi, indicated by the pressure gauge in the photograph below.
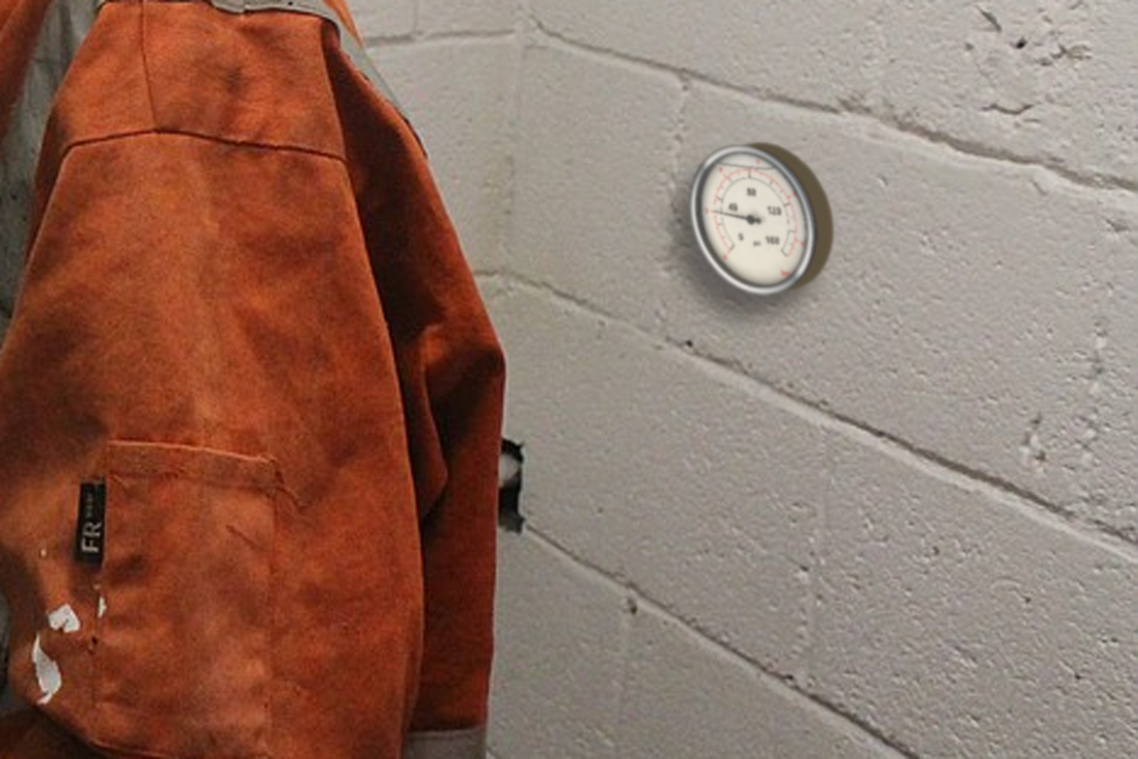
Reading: 30 psi
